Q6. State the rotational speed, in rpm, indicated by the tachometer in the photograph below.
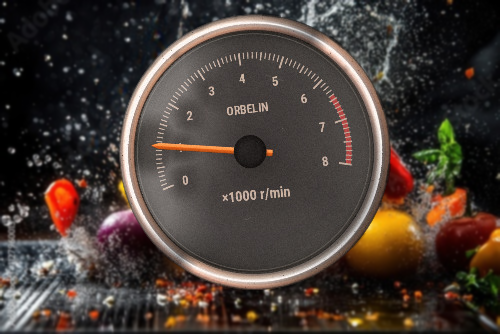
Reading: 1000 rpm
